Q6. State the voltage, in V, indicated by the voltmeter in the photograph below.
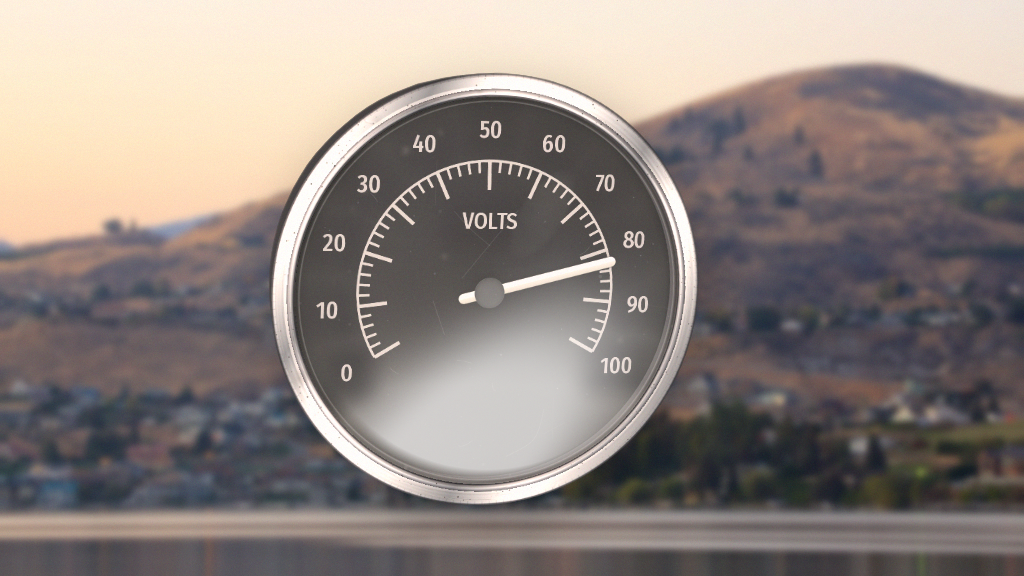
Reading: 82 V
